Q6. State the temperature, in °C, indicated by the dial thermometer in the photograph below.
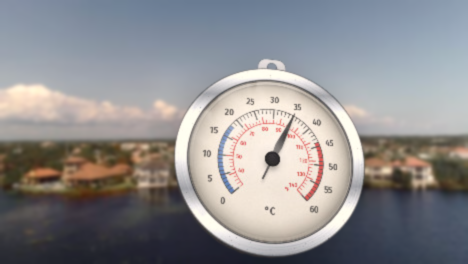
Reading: 35 °C
